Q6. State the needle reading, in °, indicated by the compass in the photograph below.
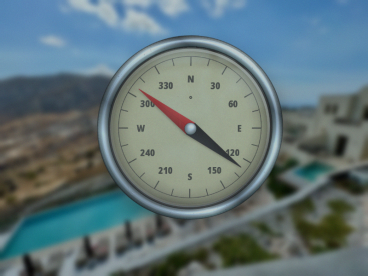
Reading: 307.5 °
